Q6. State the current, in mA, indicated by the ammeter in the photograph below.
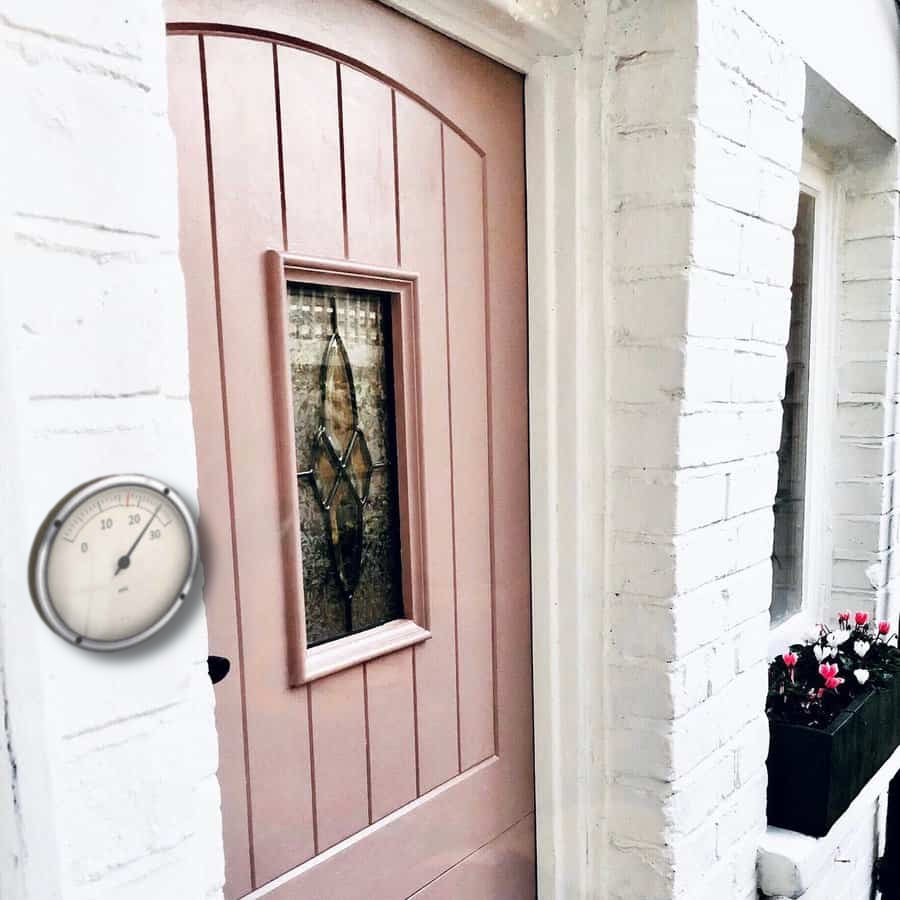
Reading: 25 mA
